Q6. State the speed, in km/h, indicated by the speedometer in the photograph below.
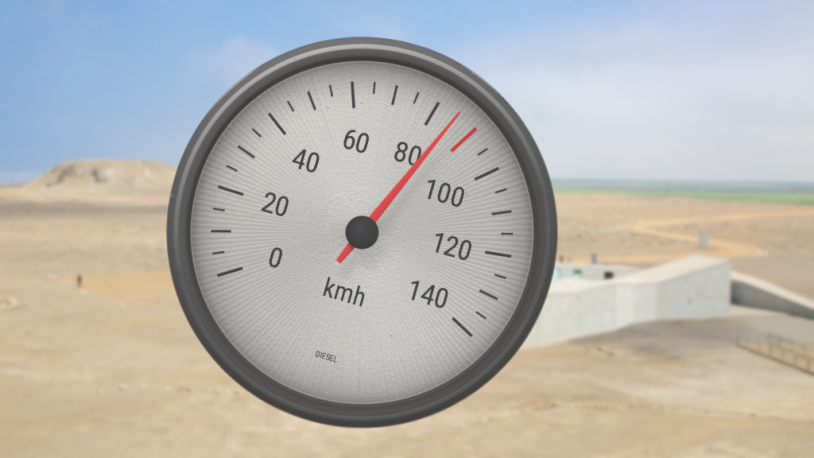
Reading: 85 km/h
